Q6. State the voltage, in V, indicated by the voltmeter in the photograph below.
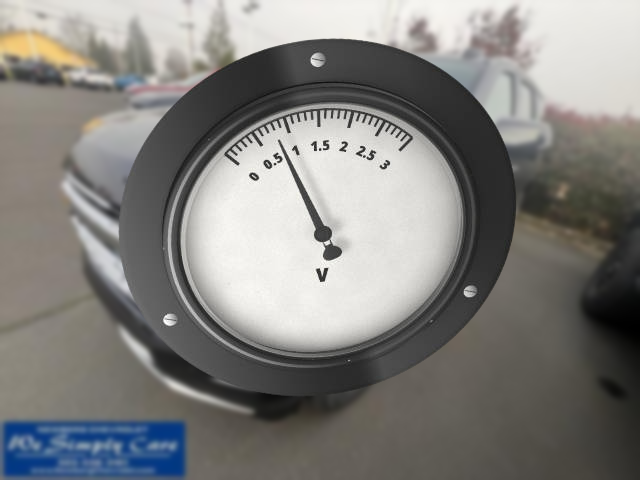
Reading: 0.8 V
